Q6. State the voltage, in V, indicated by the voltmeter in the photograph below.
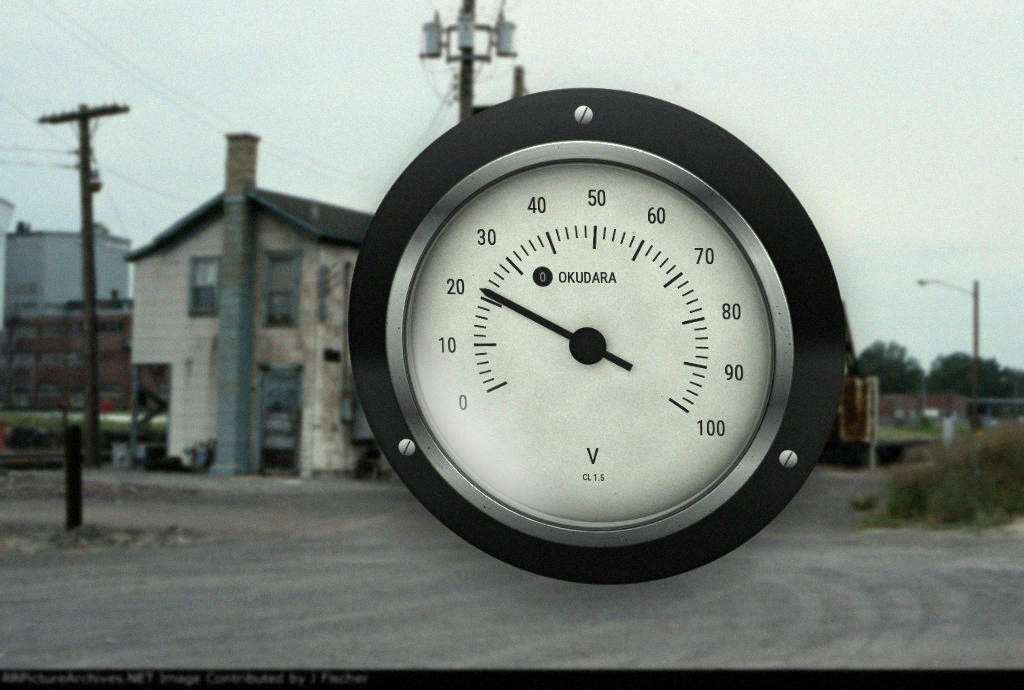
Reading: 22 V
